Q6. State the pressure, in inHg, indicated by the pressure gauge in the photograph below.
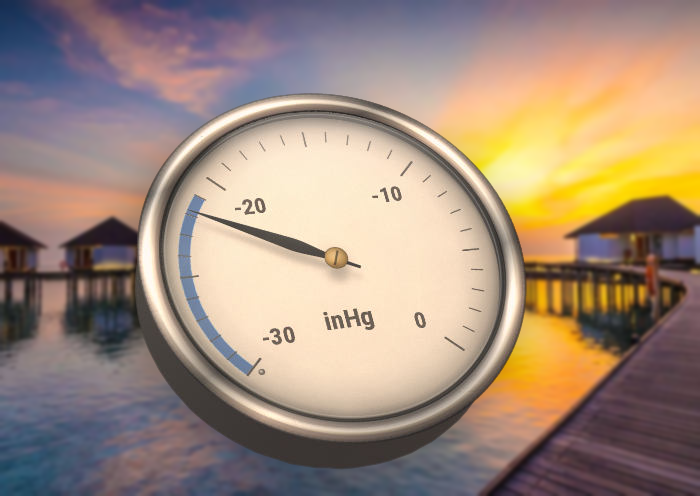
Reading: -22 inHg
